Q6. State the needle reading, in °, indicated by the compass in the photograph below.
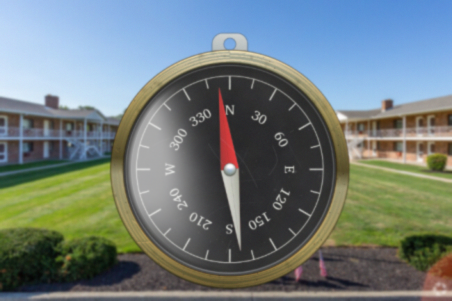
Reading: 352.5 °
